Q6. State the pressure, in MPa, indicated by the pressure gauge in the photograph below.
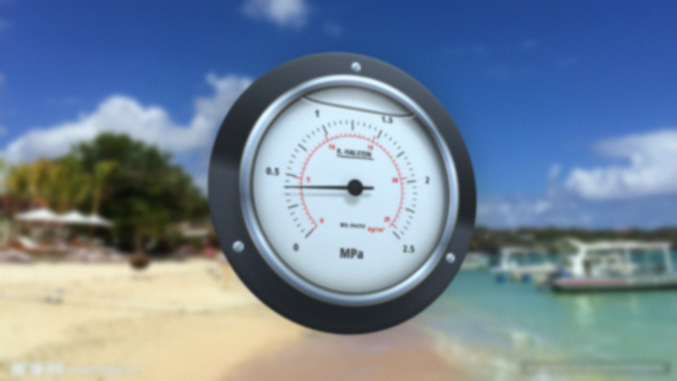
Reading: 0.4 MPa
